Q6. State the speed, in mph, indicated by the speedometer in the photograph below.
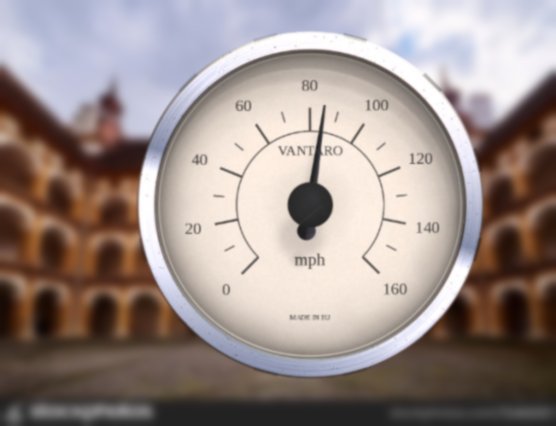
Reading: 85 mph
